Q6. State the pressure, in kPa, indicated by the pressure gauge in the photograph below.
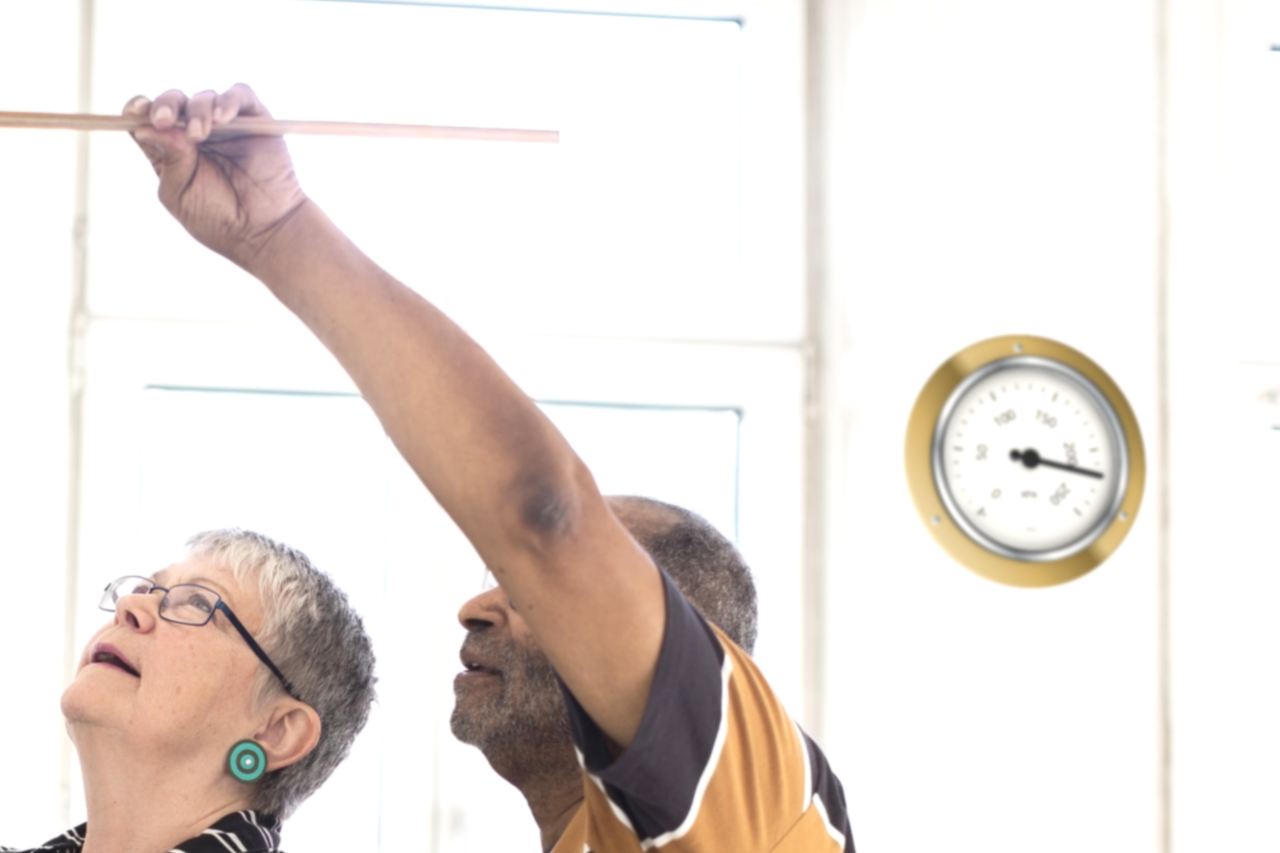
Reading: 220 kPa
